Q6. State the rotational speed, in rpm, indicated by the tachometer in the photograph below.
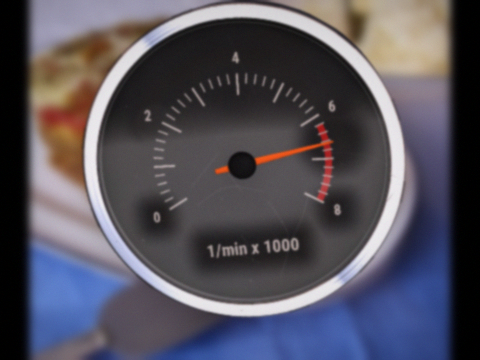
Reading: 6600 rpm
